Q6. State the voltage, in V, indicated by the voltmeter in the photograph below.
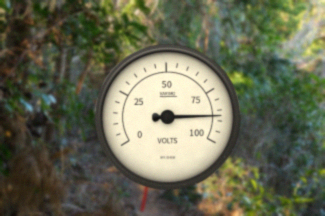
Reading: 87.5 V
